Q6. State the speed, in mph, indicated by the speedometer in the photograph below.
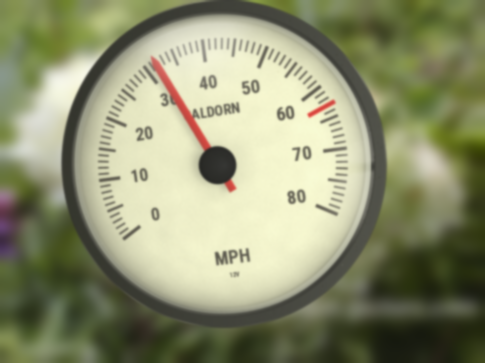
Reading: 32 mph
